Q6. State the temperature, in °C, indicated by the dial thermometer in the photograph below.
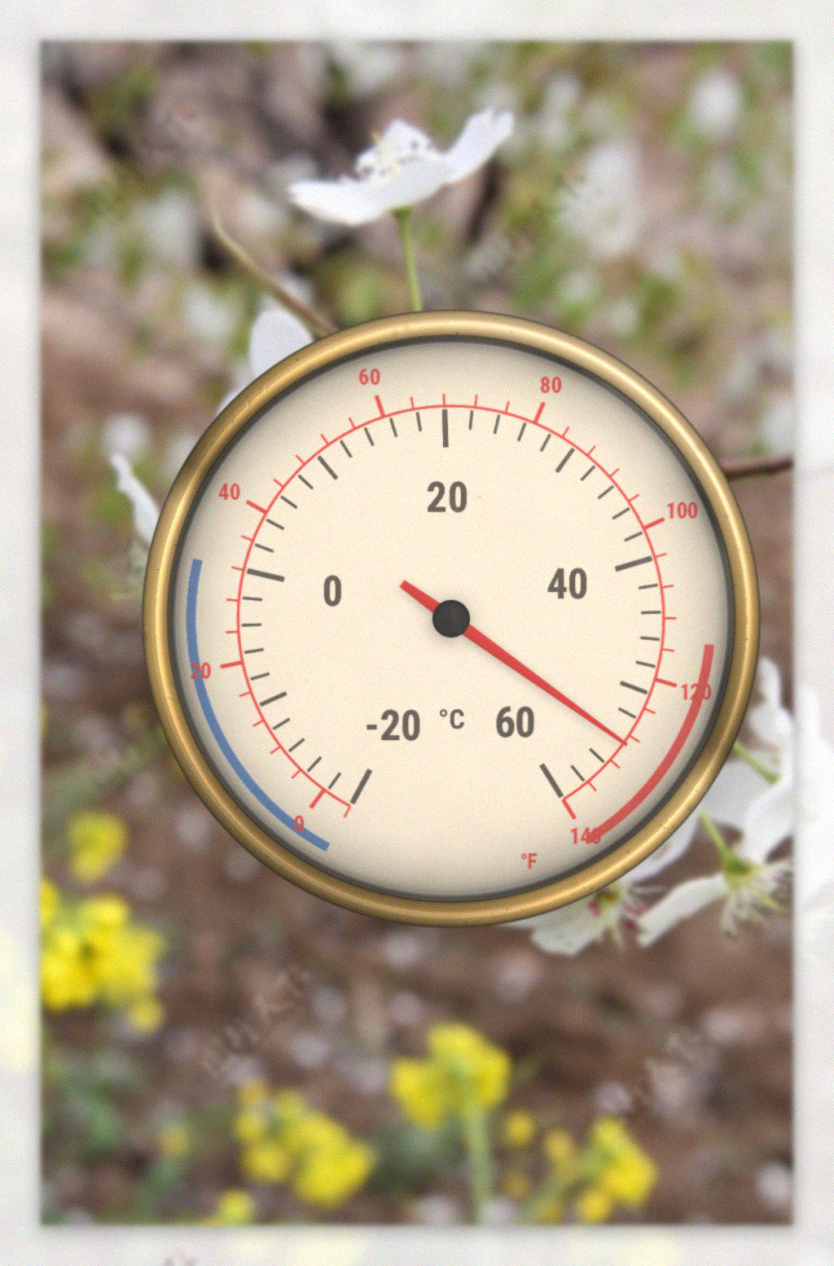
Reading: 54 °C
